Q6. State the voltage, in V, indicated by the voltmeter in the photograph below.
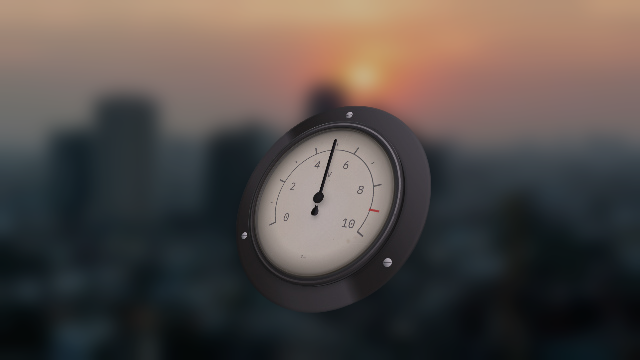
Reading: 5 V
